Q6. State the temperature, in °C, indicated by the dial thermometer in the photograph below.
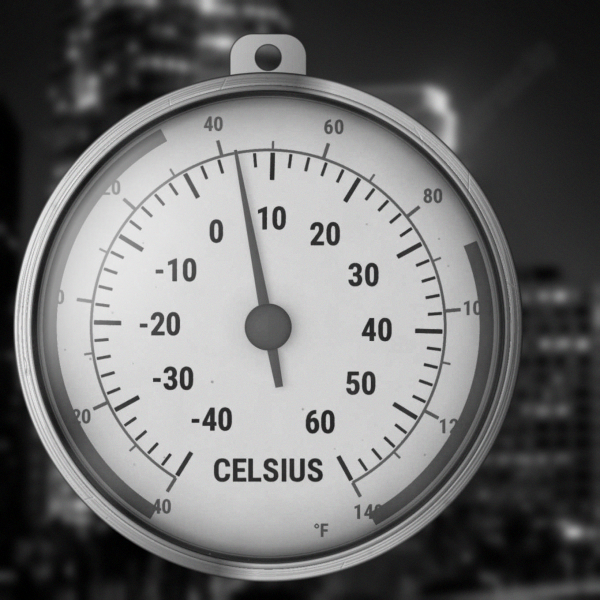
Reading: 6 °C
